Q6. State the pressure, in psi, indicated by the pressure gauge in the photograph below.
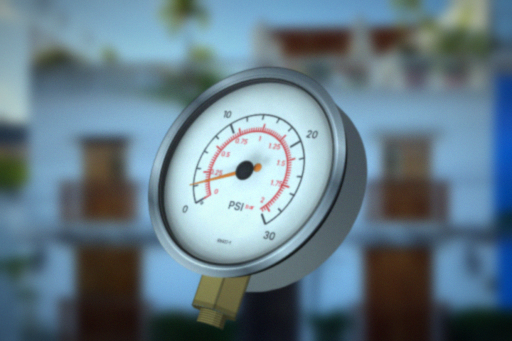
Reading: 2 psi
